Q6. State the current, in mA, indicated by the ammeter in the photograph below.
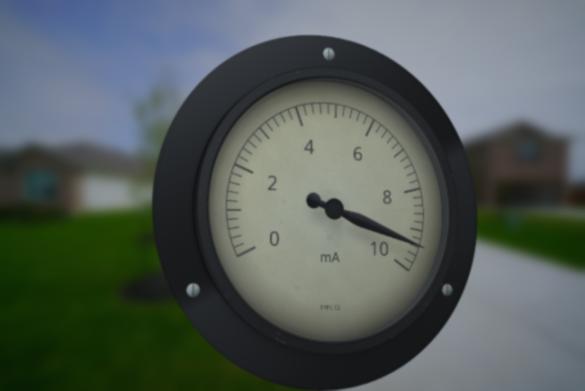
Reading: 9.4 mA
